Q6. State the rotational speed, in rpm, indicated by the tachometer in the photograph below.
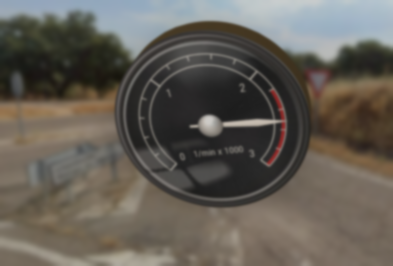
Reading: 2500 rpm
